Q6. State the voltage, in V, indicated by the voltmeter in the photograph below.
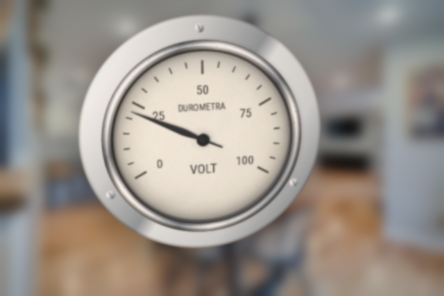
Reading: 22.5 V
